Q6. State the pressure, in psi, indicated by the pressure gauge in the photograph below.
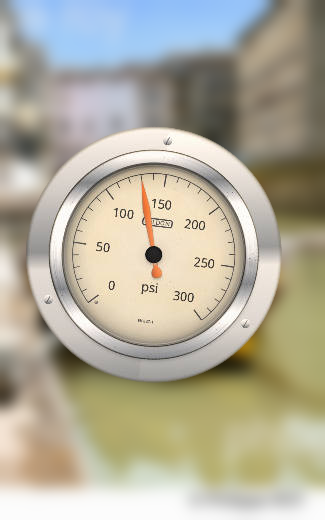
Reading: 130 psi
